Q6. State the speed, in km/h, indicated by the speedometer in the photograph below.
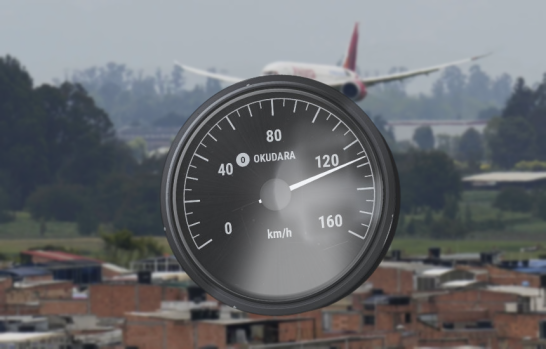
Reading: 127.5 km/h
